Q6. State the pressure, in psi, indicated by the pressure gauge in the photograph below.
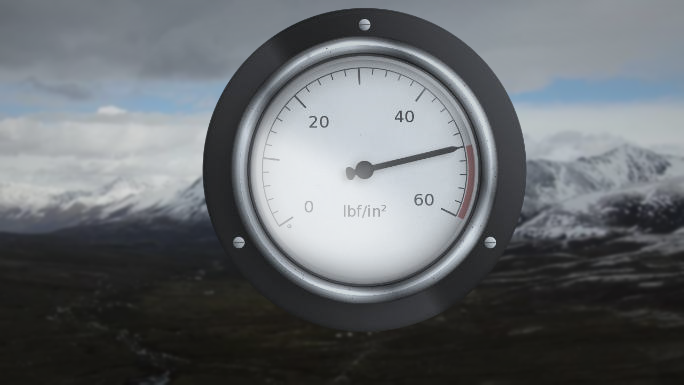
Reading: 50 psi
